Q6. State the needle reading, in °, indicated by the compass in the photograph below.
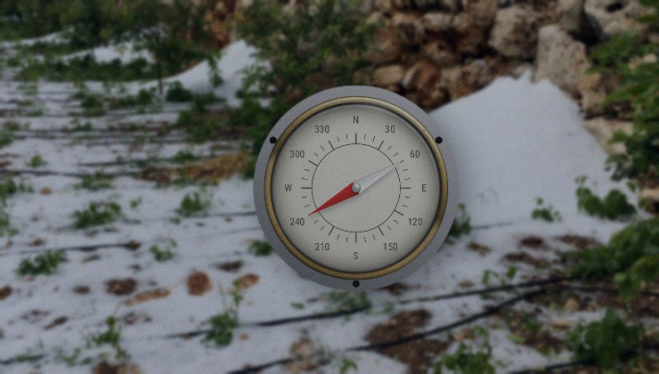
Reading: 240 °
